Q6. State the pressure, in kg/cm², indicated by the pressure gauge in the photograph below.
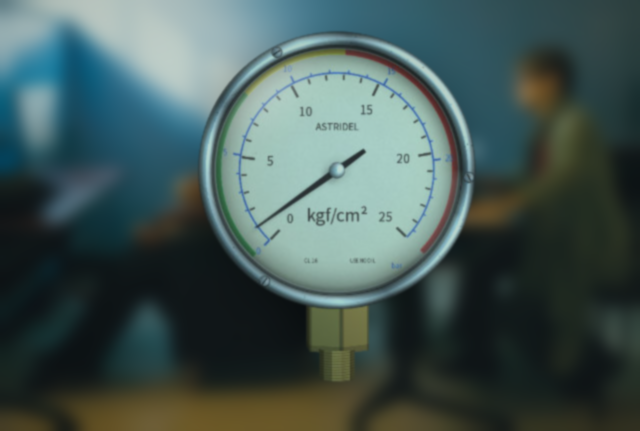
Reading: 1 kg/cm²
